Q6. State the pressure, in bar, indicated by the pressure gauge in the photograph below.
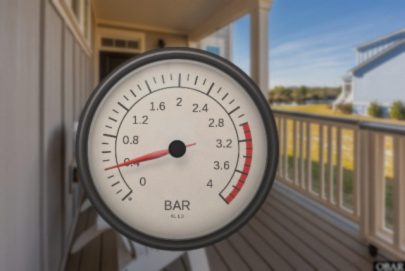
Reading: 0.4 bar
